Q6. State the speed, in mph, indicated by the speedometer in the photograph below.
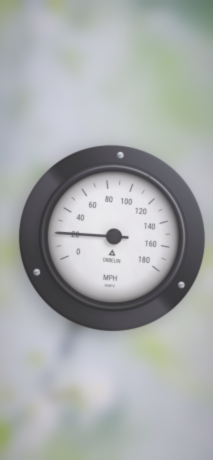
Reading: 20 mph
